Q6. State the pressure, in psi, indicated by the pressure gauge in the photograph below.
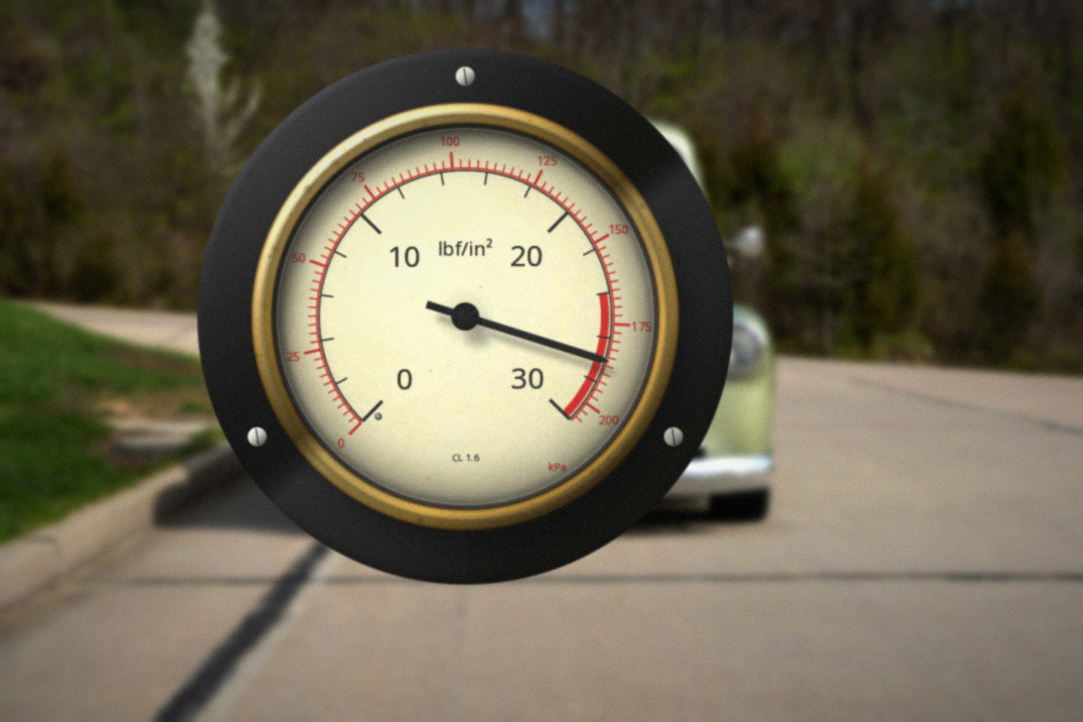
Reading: 27 psi
